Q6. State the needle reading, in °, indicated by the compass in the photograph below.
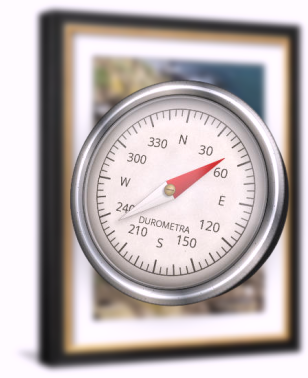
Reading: 50 °
